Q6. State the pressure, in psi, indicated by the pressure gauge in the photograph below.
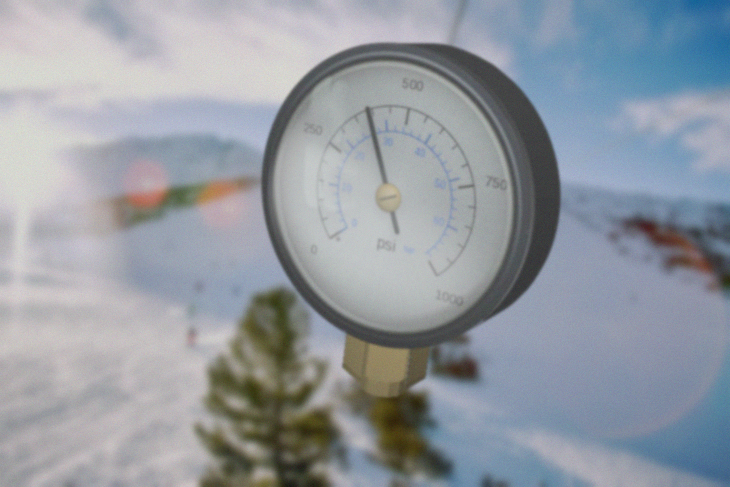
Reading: 400 psi
